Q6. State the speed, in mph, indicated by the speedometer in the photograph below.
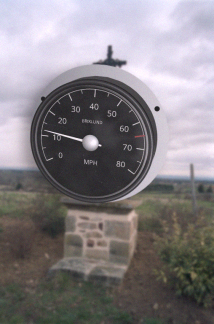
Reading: 12.5 mph
